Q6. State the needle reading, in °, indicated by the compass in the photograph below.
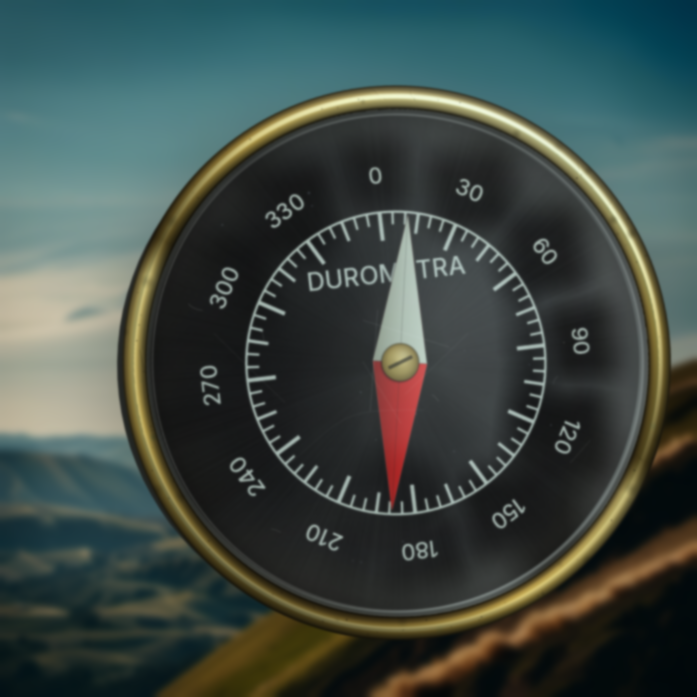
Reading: 190 °
